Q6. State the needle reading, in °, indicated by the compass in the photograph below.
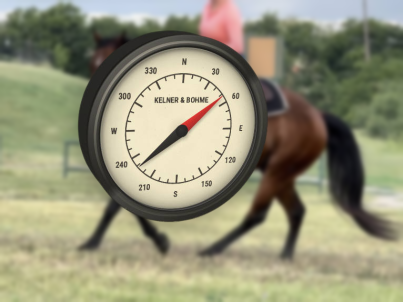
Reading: 50 °
